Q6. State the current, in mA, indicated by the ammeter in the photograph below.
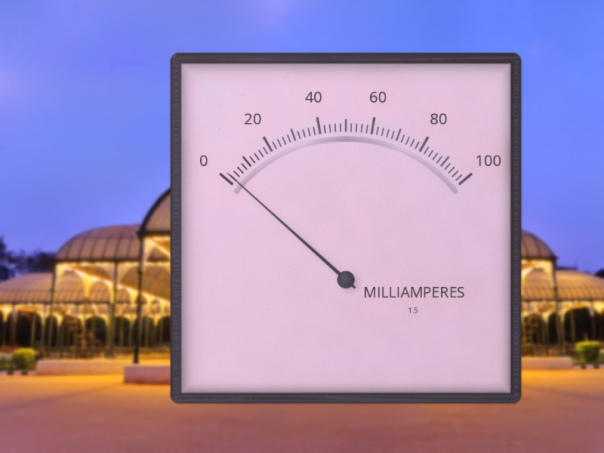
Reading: 2 mA
